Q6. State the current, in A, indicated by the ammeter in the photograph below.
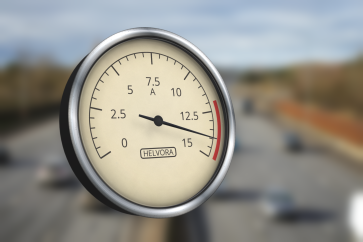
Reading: 14 A
